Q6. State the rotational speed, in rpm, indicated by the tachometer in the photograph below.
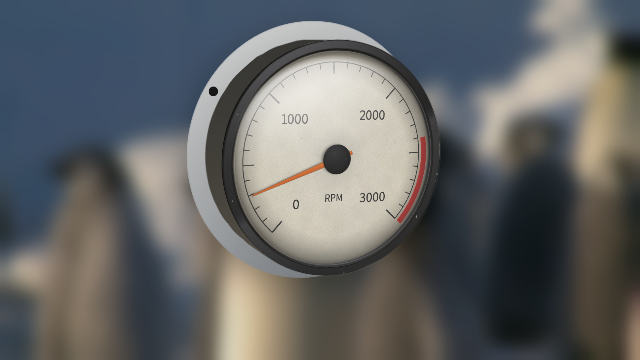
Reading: 300 rpm
